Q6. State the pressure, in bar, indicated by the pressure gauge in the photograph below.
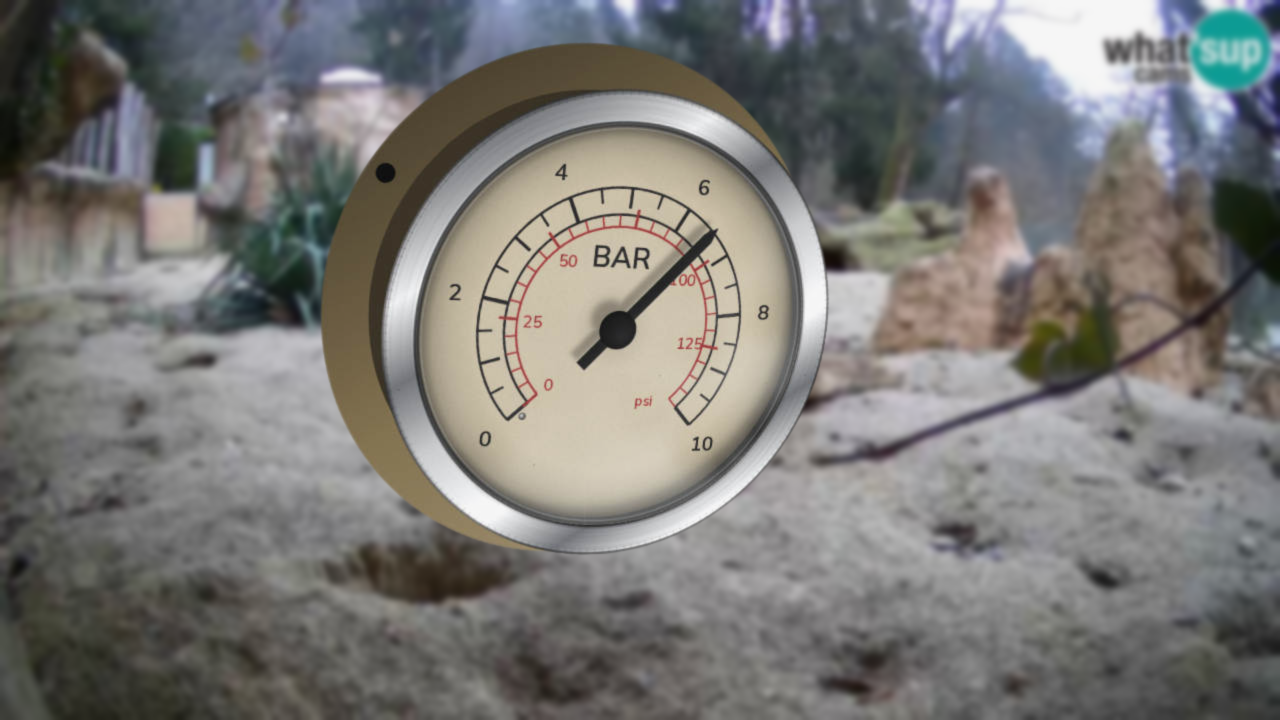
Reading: 6.5 bar
